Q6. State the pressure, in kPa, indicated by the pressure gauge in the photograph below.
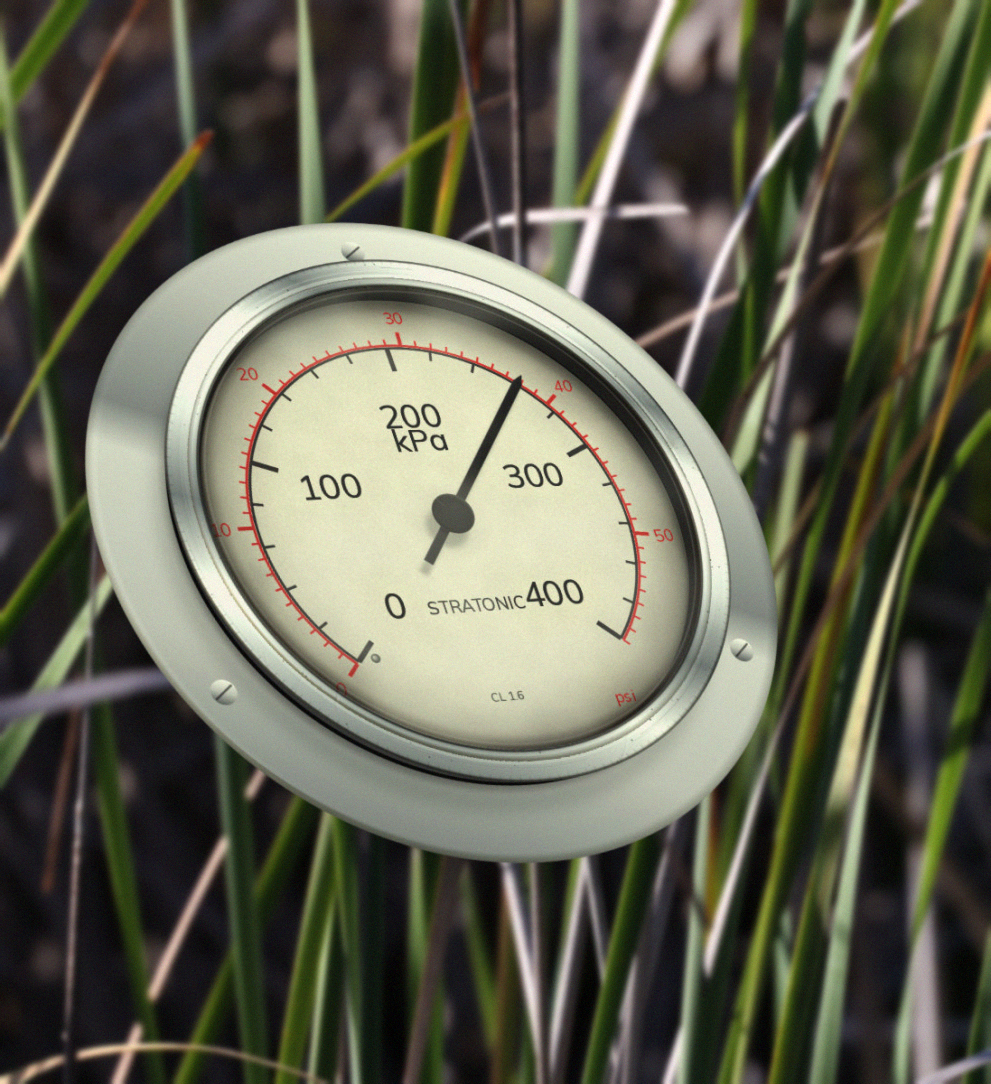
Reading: 260 kPa
